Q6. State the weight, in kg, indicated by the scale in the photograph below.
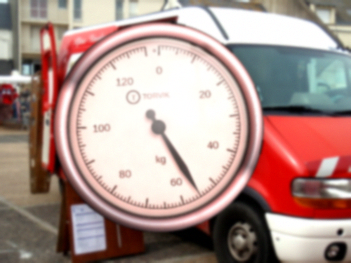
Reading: 55 kg
